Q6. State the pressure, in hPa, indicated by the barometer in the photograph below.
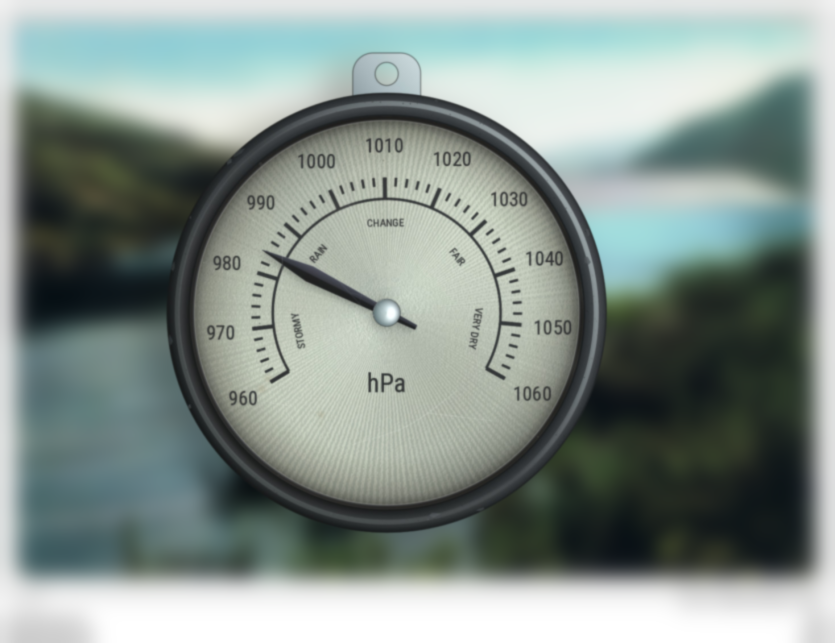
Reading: 984 hPa
